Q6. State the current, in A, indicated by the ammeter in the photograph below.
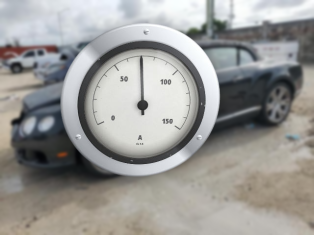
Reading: 70 A
